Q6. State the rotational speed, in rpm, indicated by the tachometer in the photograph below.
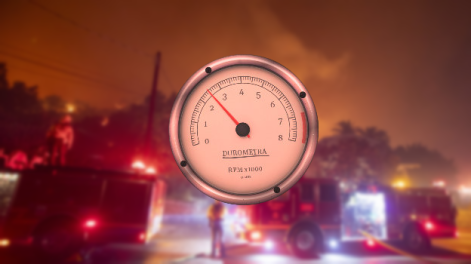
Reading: 2500 rpm
